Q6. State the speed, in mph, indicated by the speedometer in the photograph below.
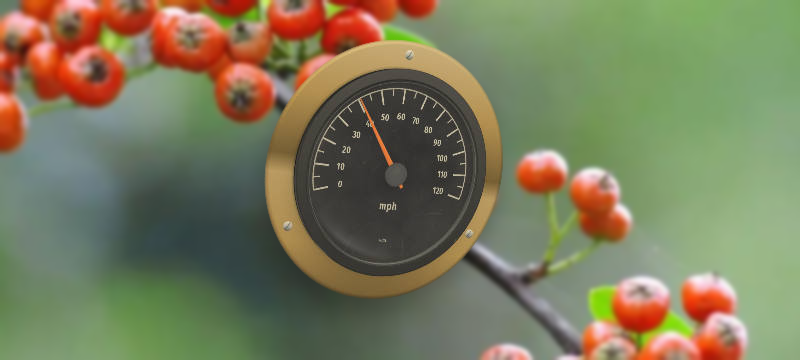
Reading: 40 mph
